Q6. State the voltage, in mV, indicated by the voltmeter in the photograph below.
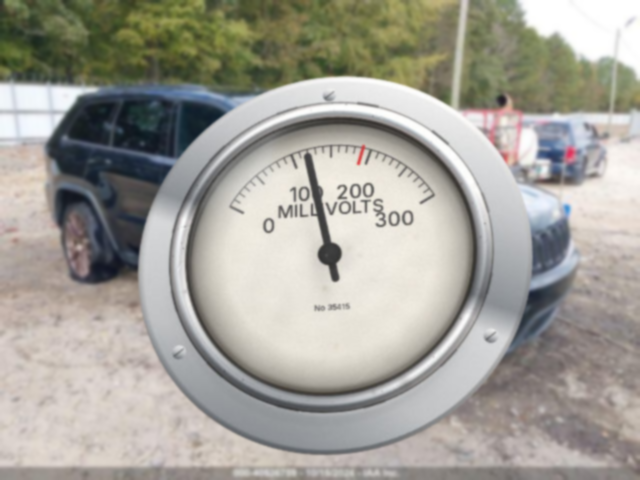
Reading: 120 mV
